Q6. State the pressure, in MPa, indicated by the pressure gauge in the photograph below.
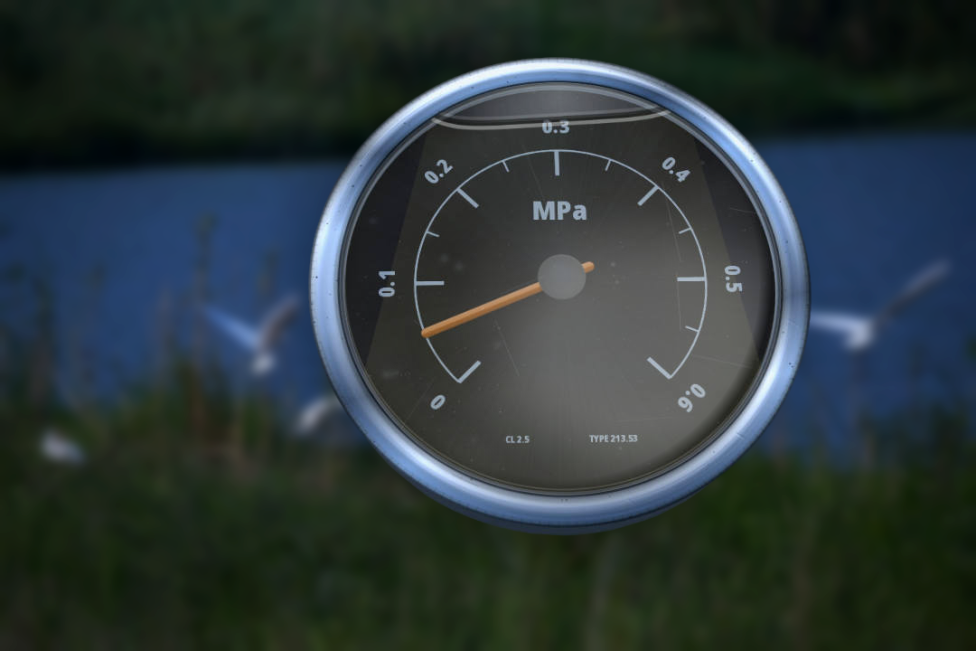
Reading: 0.05 MPa
